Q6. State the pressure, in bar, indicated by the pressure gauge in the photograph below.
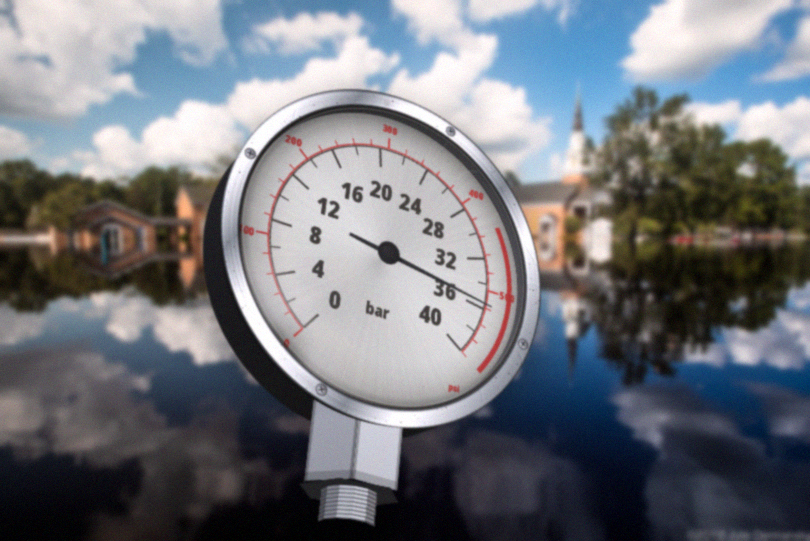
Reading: 36 bar
